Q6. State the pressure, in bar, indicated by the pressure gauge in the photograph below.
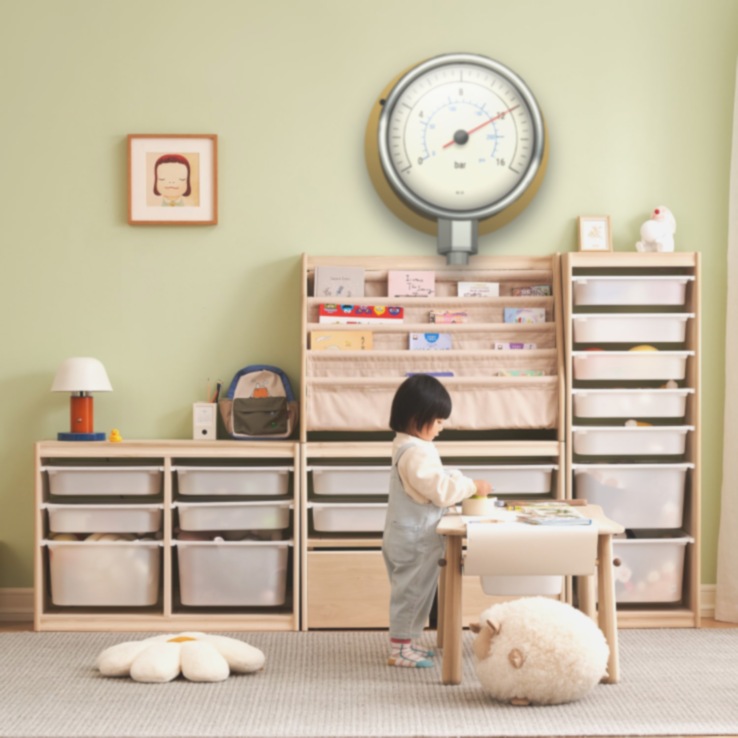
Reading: 12 bar
